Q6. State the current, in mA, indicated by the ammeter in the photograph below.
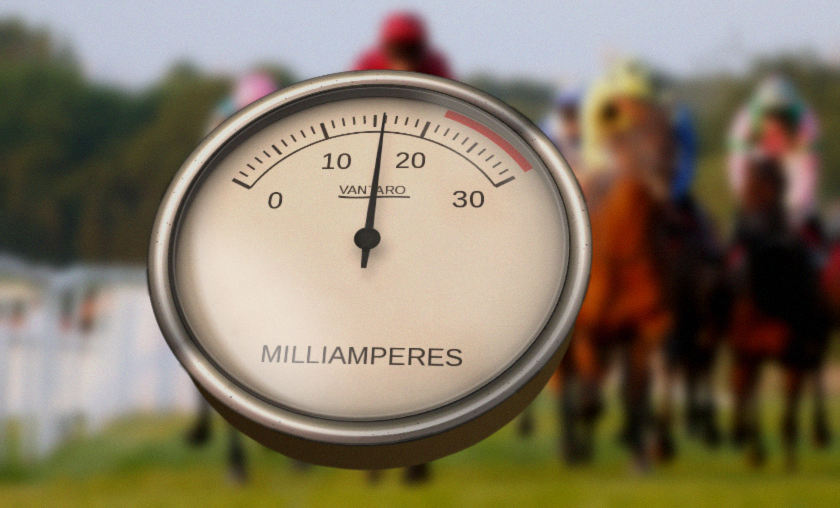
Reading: 16 mA
